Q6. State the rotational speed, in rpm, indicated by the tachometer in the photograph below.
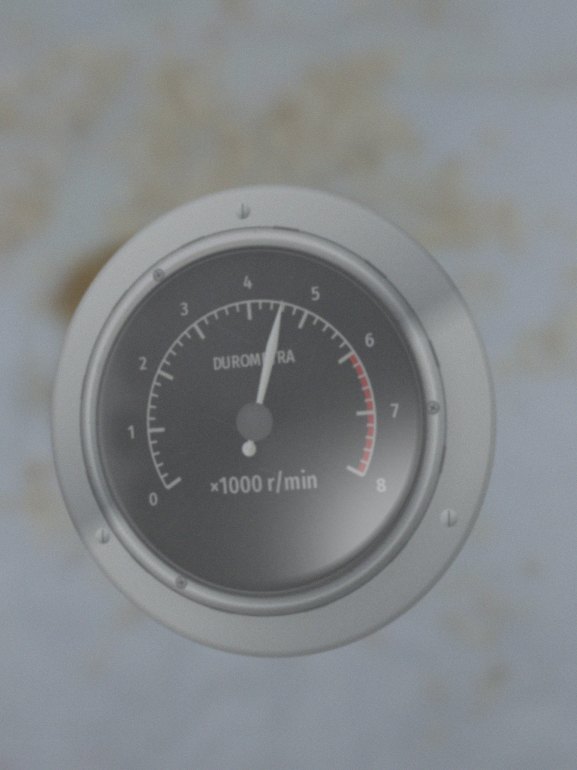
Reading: 4600 rpm
